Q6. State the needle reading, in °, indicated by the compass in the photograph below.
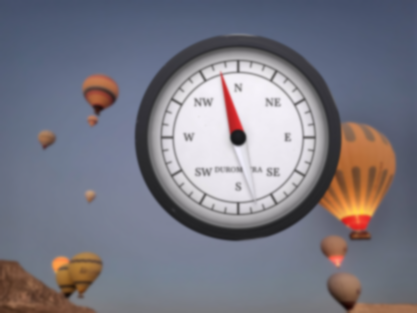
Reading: 345 °
